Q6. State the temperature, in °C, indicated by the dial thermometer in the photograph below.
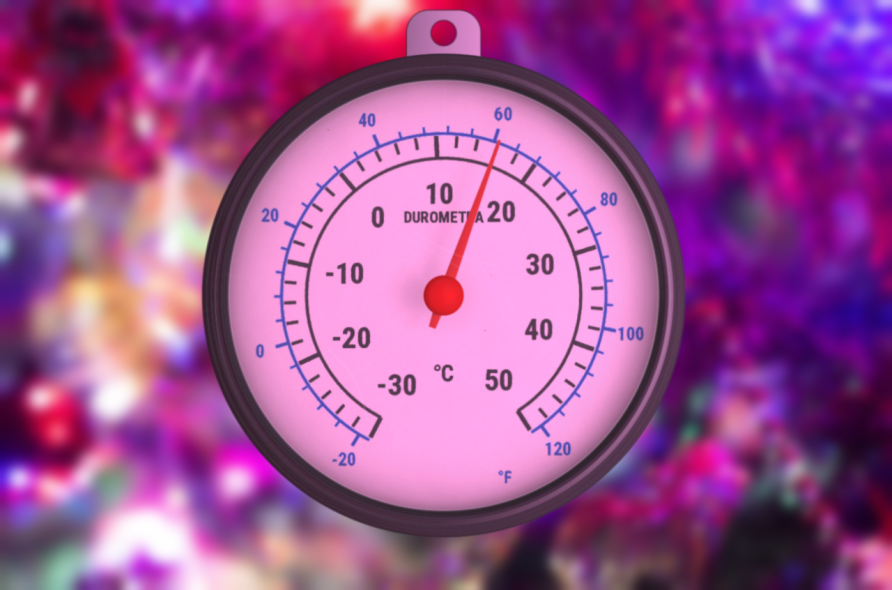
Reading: 16 °C
